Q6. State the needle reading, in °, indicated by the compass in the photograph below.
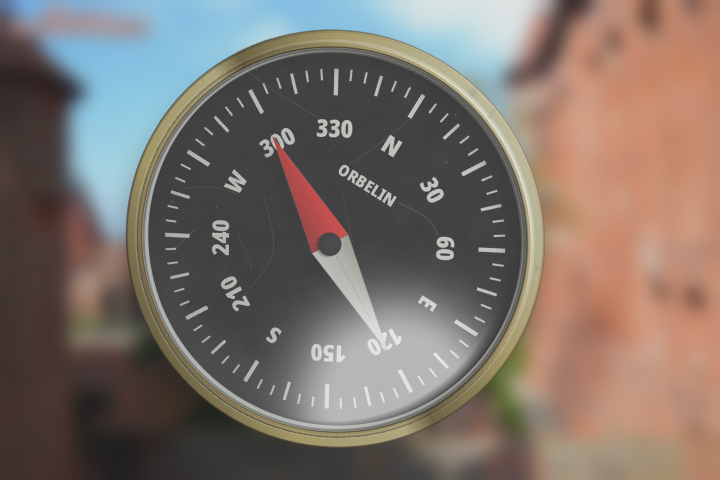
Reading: 300 °
